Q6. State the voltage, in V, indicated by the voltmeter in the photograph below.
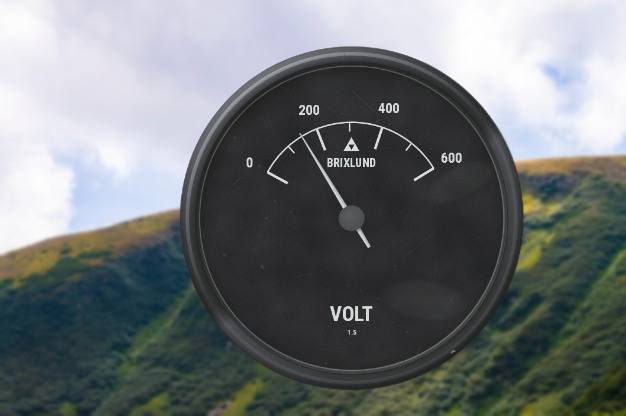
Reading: 150 V
